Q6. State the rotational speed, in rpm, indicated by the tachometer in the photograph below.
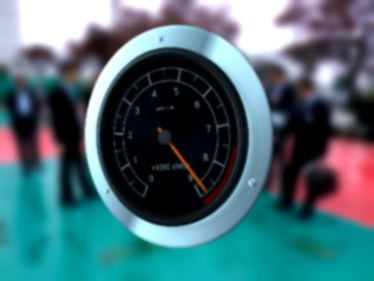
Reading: 8750 rpm
